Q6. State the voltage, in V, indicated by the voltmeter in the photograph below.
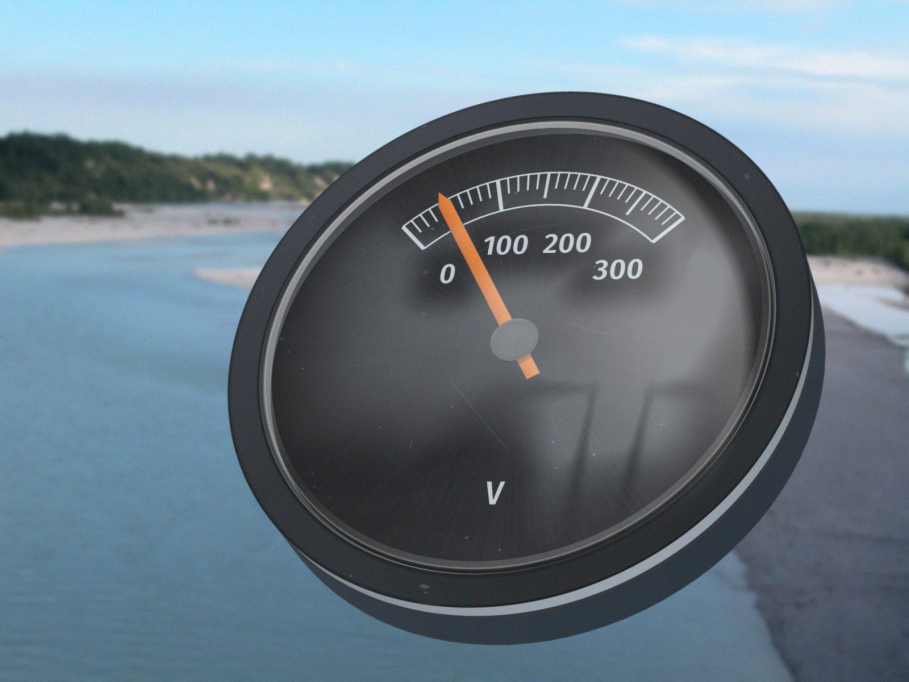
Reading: 45 V
